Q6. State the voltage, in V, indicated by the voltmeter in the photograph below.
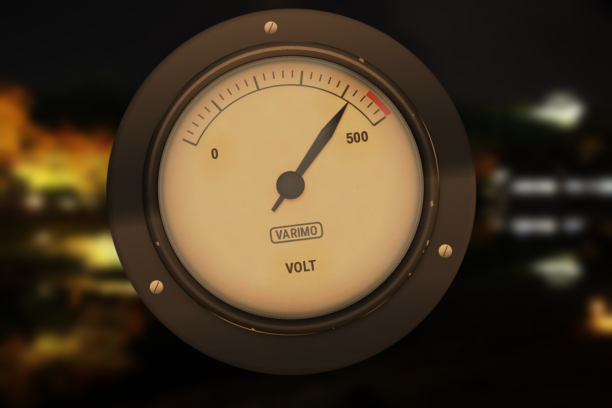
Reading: 420 V
